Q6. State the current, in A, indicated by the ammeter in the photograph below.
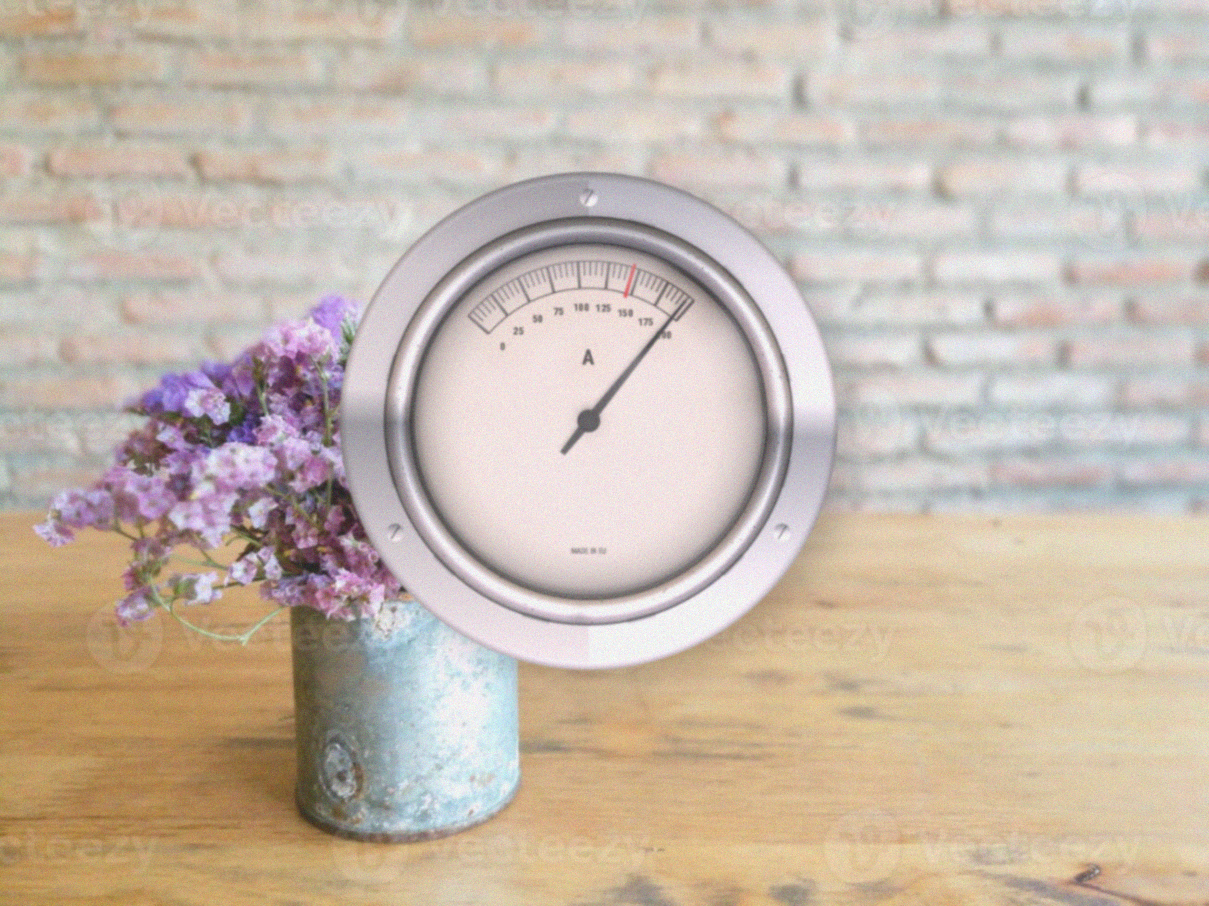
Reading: 195 A
